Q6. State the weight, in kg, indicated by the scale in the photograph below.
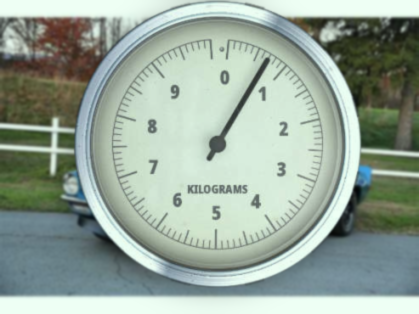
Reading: 0.7 kg
